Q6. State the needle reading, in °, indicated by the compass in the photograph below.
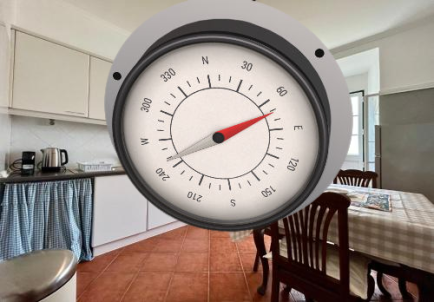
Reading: 70 °
